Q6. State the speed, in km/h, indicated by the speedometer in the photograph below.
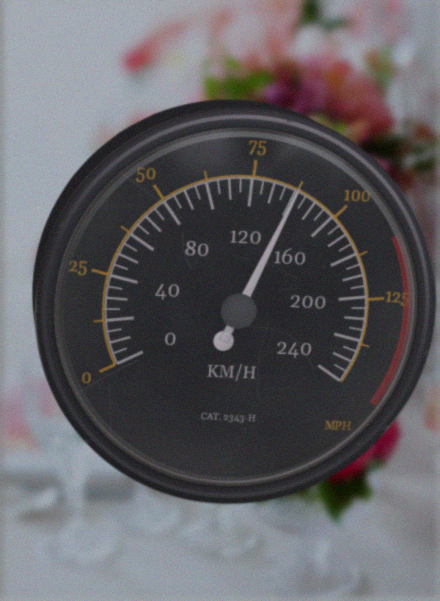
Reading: 140 km/h
